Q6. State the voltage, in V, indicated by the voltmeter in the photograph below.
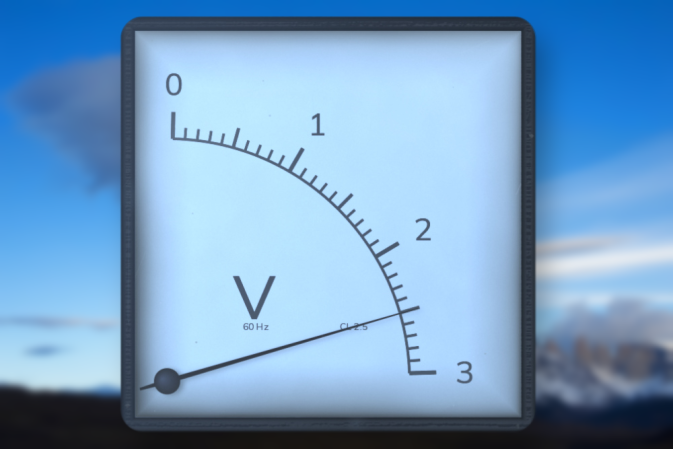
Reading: 2.5 V
